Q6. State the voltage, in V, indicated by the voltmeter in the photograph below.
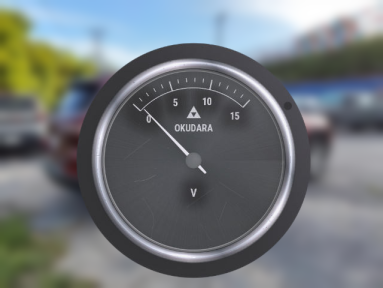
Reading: 0.5 V
